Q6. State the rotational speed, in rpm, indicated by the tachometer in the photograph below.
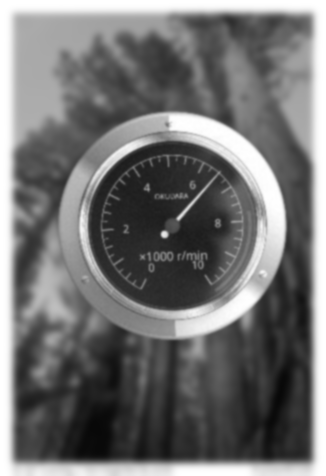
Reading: 6500 rpm
